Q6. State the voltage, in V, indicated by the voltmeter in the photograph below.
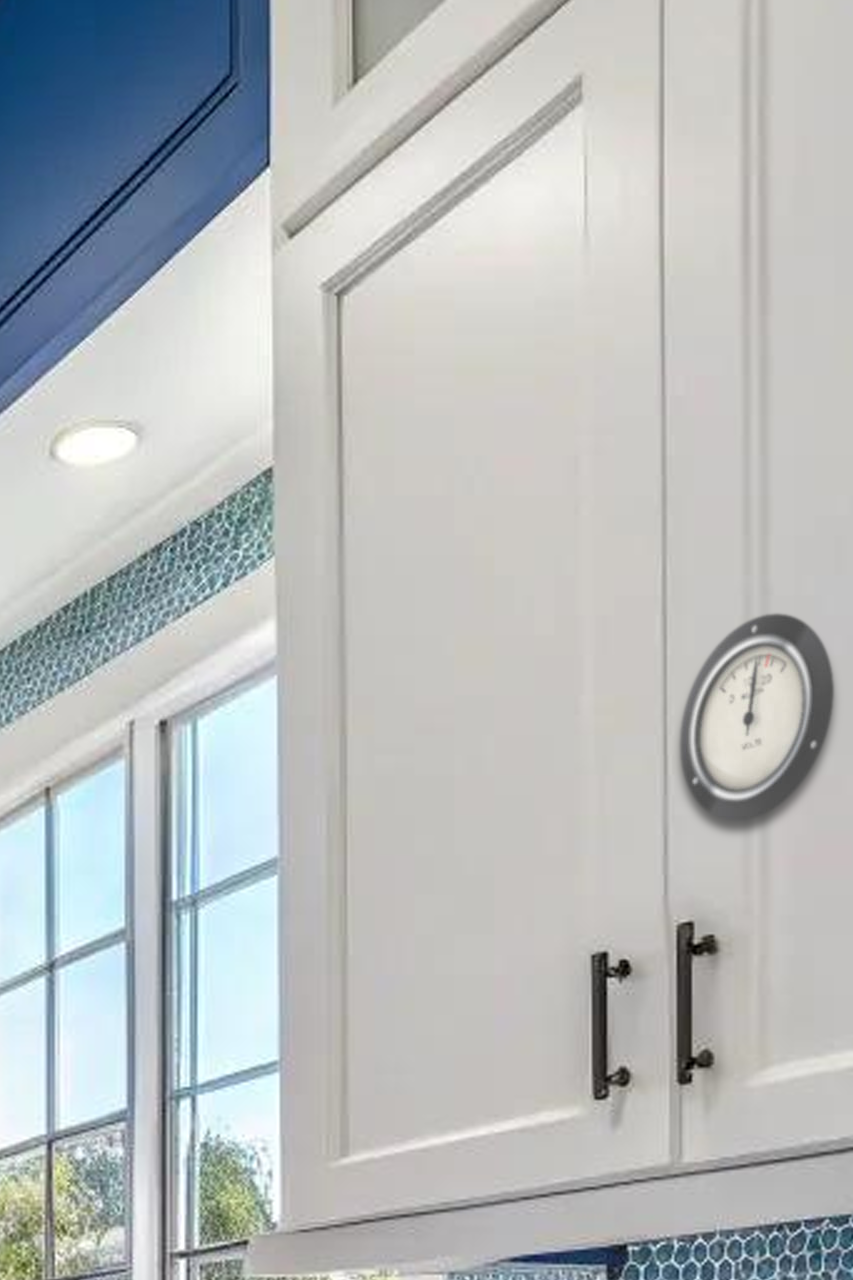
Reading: 15 V
